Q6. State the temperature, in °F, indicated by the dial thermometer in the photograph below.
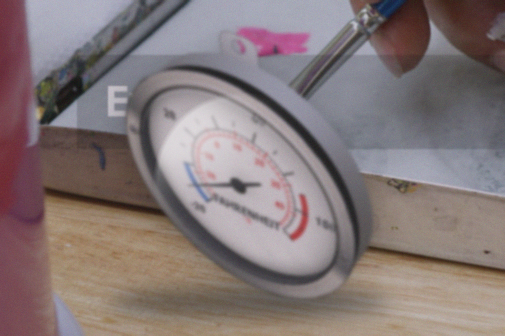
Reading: -10 °F
